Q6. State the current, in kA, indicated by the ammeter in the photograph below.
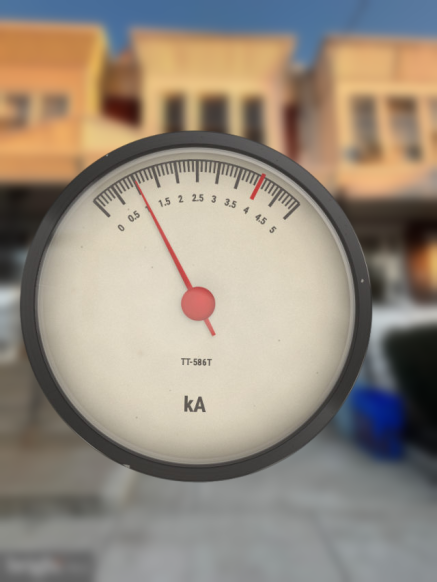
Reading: 1 kA
